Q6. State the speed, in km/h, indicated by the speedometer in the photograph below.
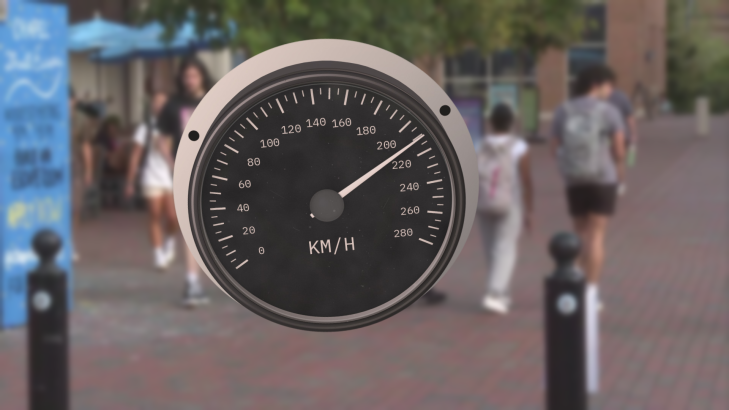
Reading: 210 km/h
